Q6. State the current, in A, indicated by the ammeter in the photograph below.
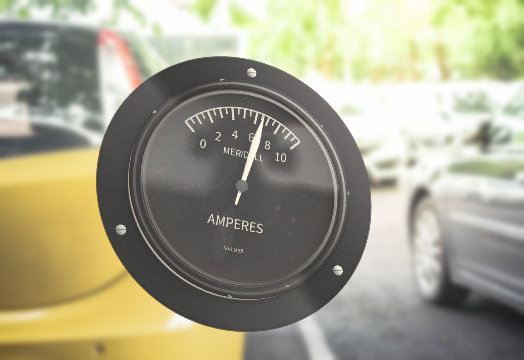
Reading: 6.5 A
